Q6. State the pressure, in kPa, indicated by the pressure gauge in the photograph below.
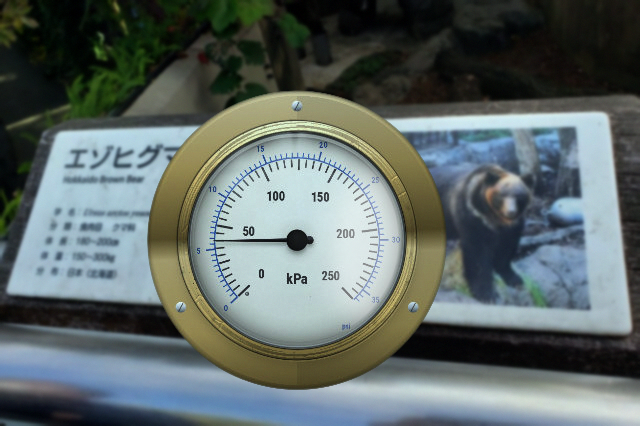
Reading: 40 kPa
